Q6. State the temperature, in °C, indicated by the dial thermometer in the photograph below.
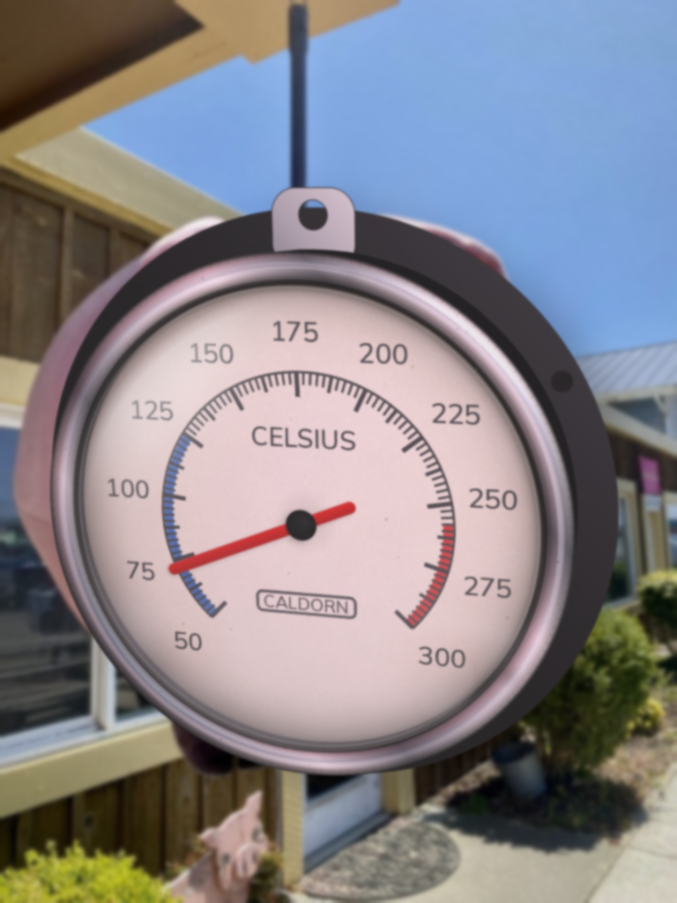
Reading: 72.5 °C
